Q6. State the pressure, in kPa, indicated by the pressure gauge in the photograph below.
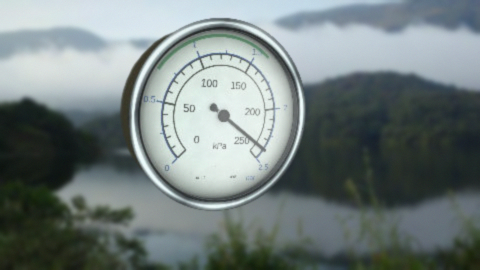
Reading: 240 kPa
